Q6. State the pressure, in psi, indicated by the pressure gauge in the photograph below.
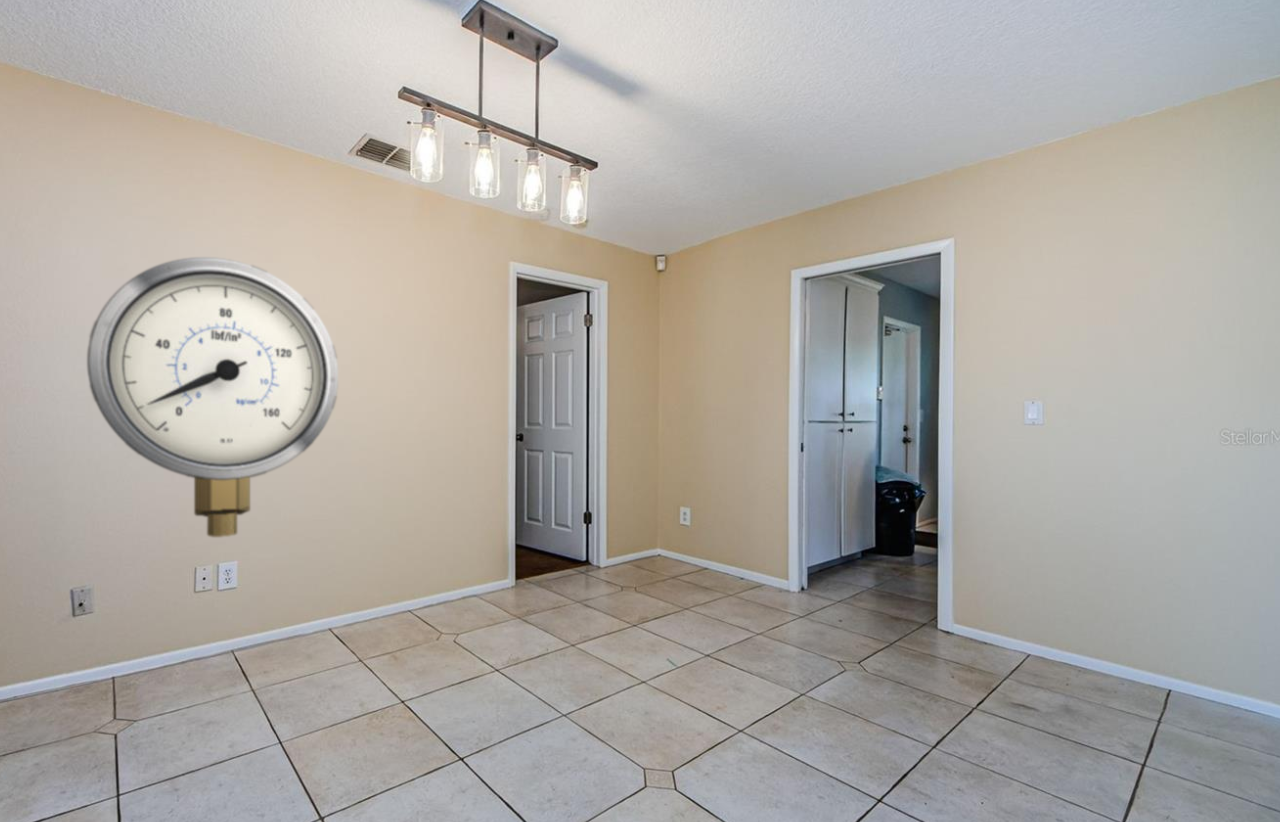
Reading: 10 psi
